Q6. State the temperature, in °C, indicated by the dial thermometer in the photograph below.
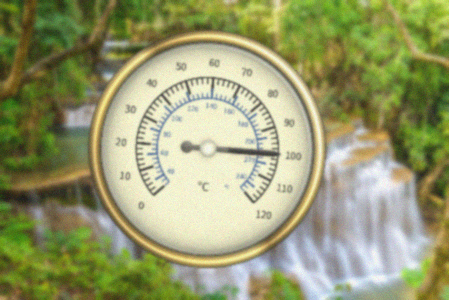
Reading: 100 °C
